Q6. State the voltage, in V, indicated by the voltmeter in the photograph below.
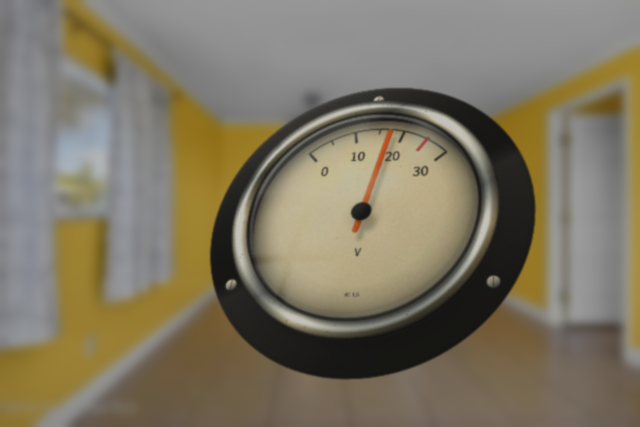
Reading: 17.5 V
